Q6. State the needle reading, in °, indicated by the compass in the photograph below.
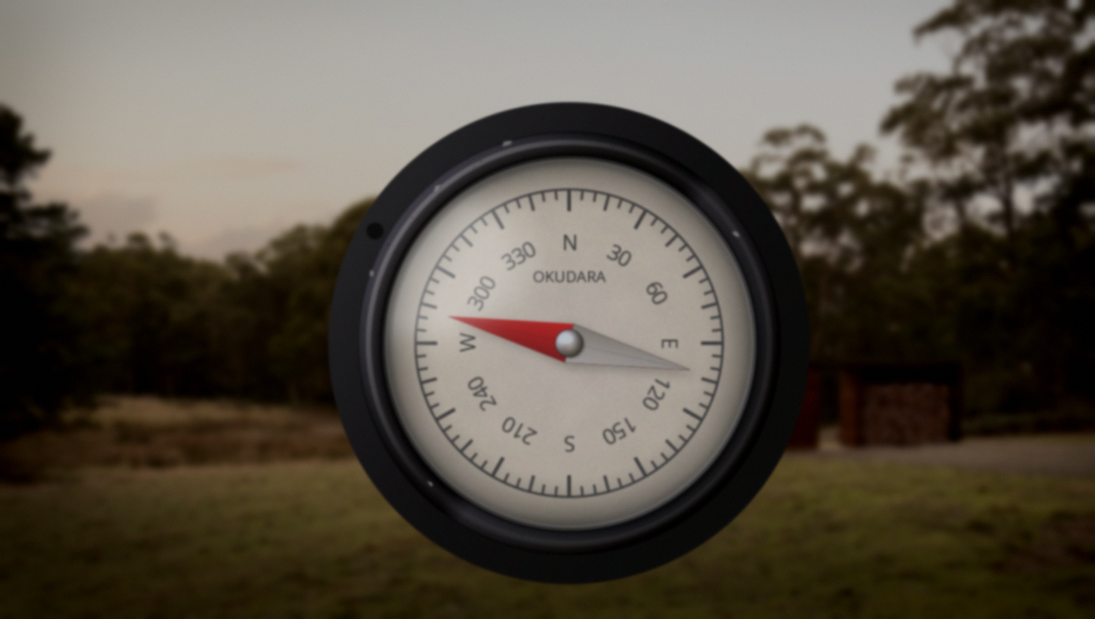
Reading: 282.5 °
